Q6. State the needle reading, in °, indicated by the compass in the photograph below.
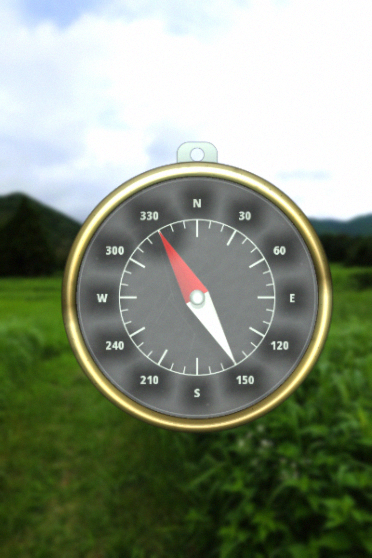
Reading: 330 °
